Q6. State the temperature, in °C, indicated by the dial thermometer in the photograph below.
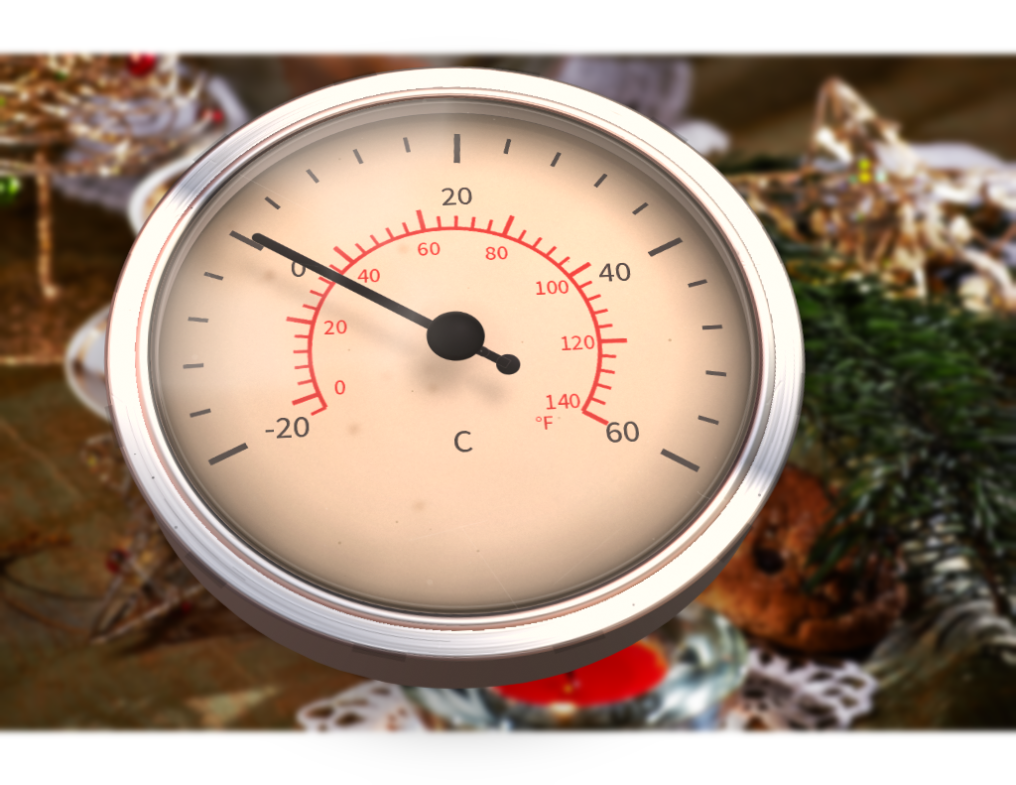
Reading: 0 °C
